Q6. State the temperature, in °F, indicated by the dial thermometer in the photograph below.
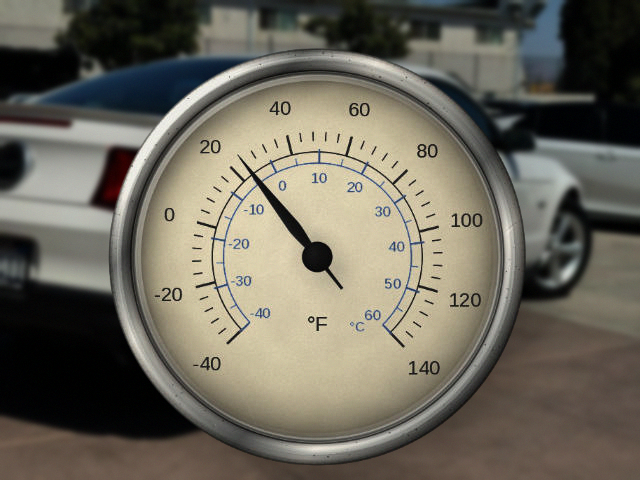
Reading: 24 °F
